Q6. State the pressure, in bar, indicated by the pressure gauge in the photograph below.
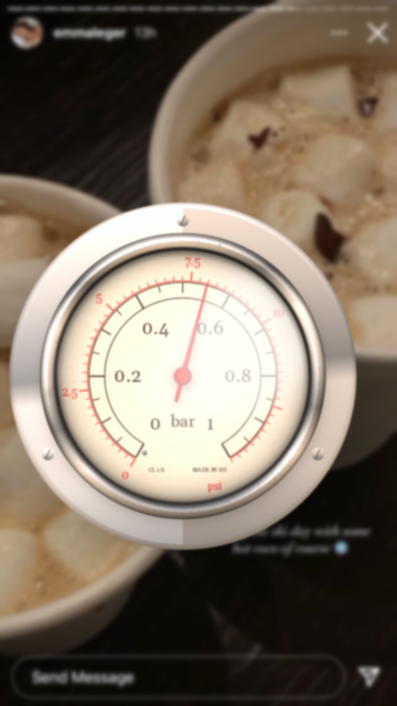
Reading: 0.55 bar
